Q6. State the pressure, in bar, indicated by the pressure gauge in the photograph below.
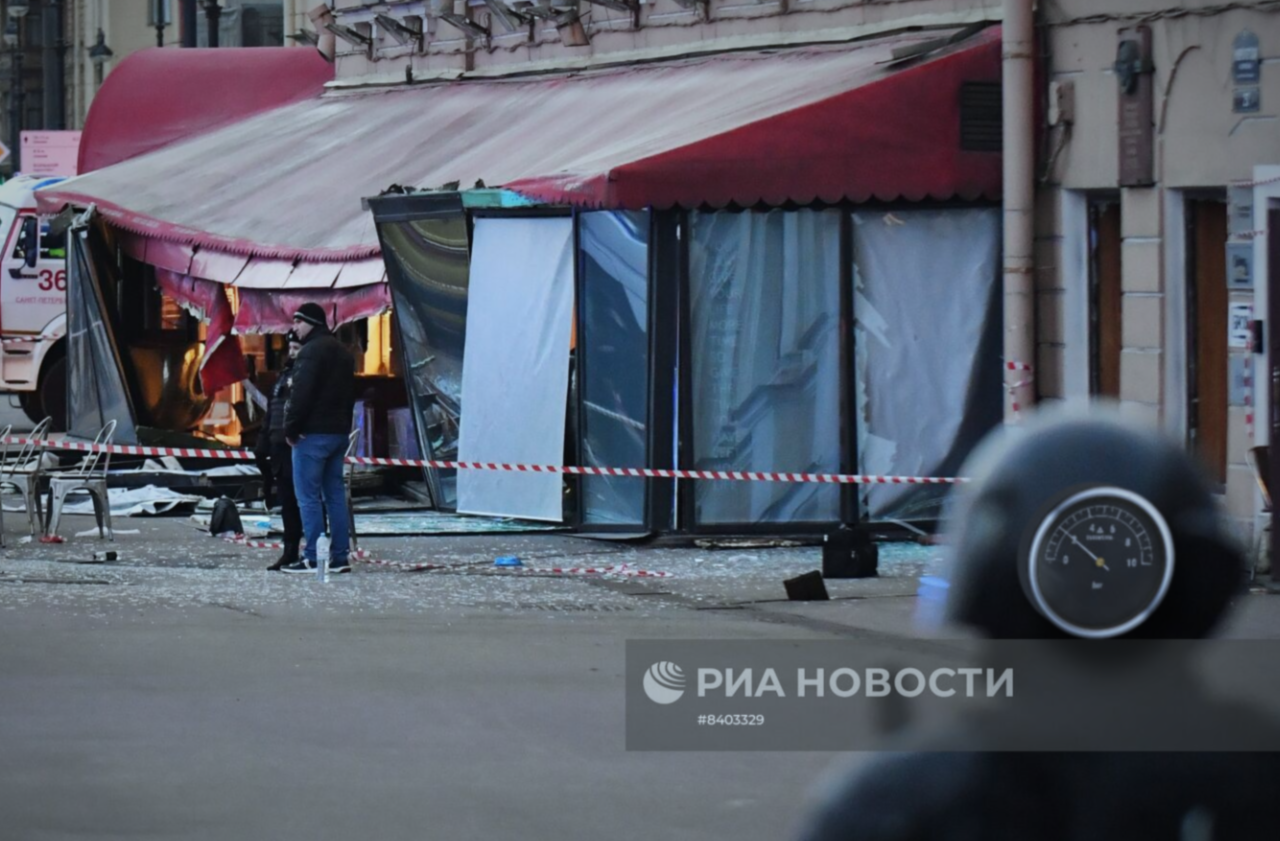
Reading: 2 bar
